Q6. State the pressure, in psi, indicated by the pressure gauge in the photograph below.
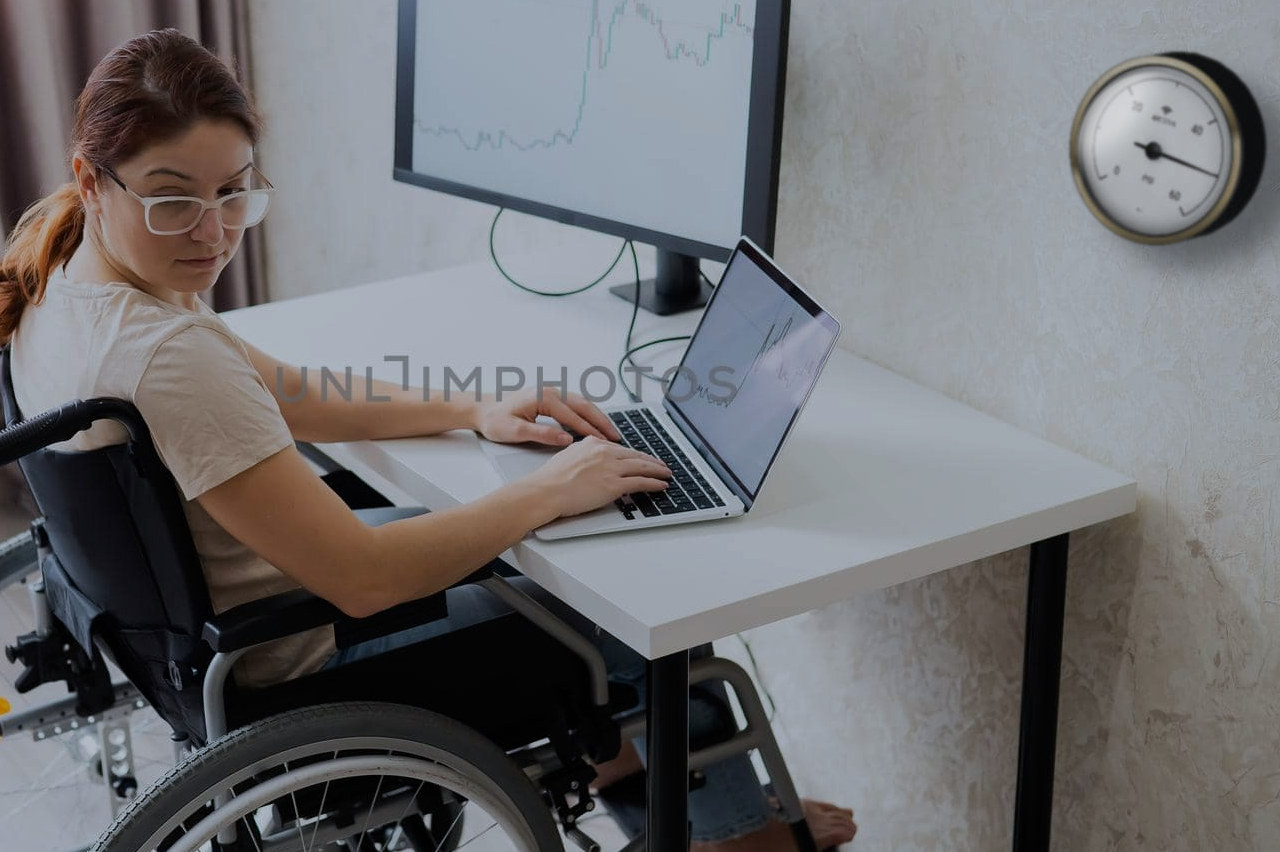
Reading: 50 psi
